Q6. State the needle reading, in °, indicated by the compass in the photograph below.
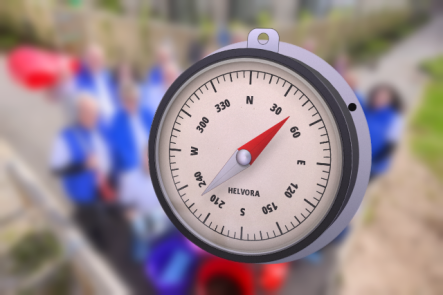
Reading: 45 °
